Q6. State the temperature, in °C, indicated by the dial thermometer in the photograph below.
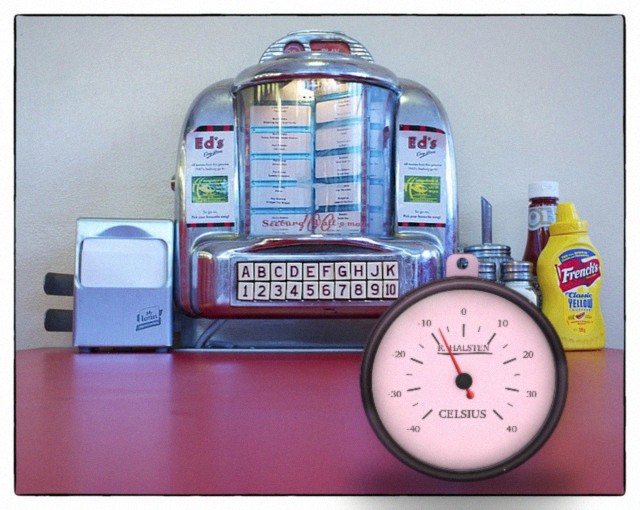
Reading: -7.5 °C
